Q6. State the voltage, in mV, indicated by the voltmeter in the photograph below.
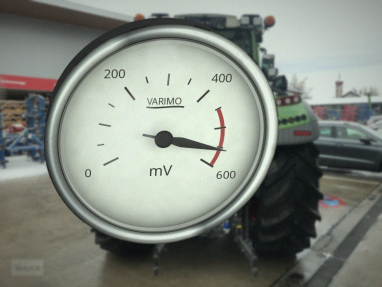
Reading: 550 mV
